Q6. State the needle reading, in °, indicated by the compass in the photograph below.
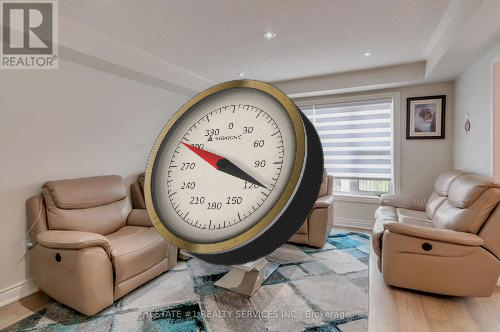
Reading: 295 °
